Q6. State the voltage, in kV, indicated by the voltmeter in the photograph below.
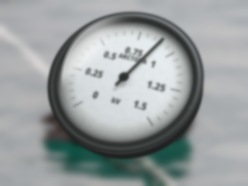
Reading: 0.9 kV
